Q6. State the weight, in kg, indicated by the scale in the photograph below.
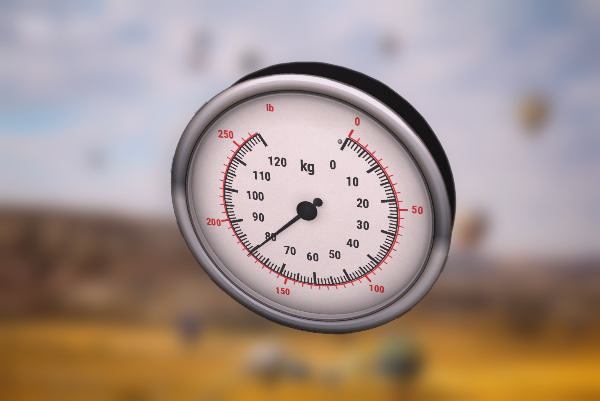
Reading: 80 kg
